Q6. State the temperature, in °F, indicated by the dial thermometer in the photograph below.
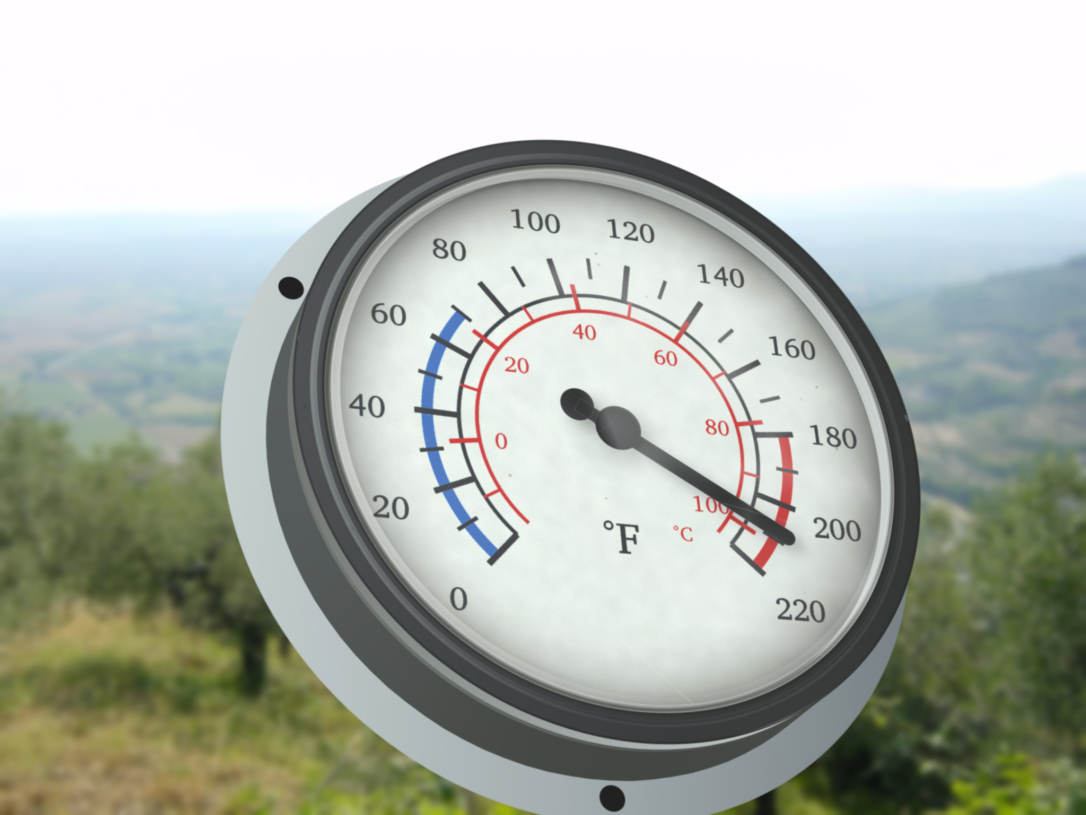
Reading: 210 °F
